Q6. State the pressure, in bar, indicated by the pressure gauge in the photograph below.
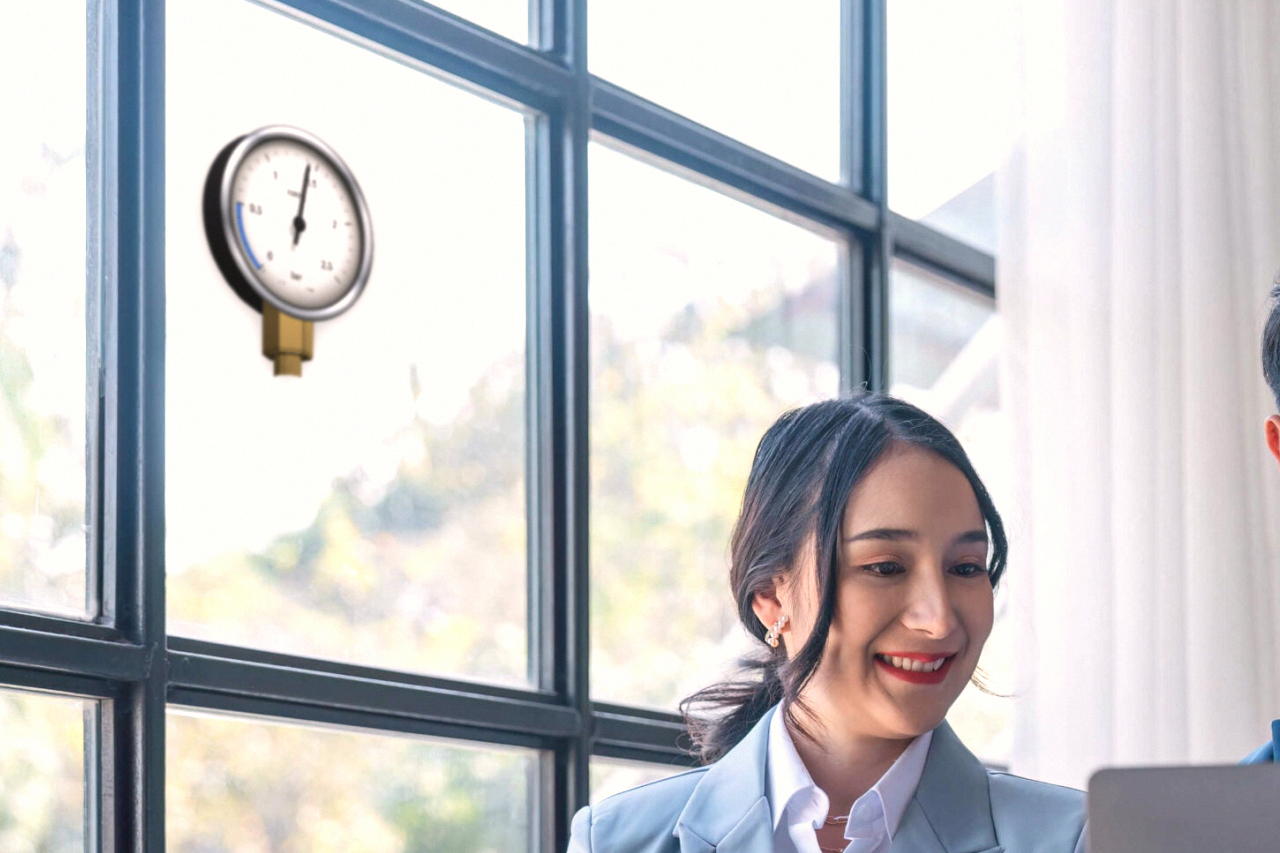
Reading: 1.4 bar
